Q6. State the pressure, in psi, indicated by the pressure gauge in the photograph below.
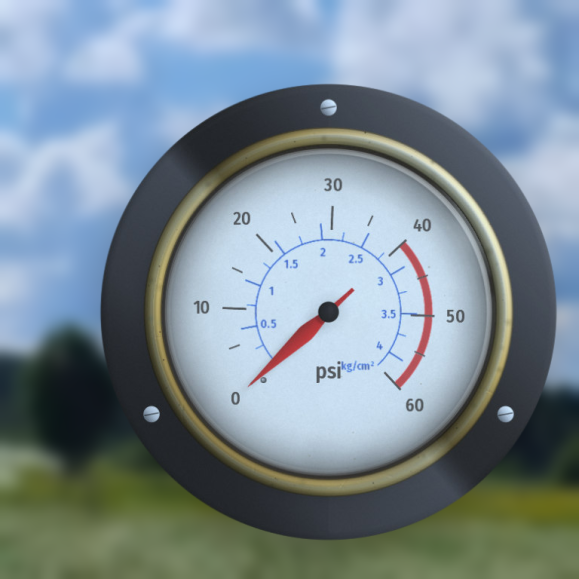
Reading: 0 psi
